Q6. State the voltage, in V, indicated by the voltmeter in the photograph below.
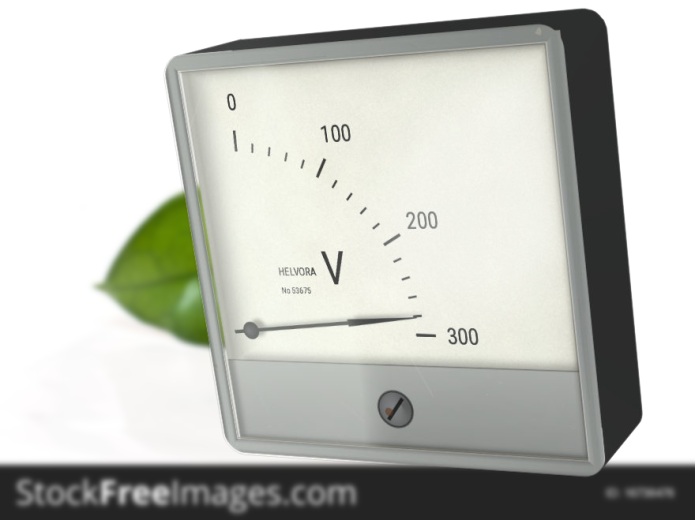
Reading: 280 V
